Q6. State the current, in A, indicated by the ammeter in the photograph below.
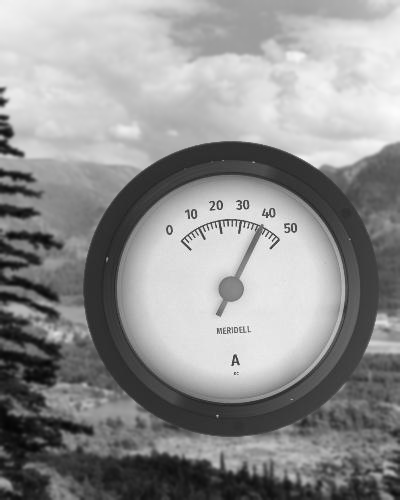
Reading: 40 A
